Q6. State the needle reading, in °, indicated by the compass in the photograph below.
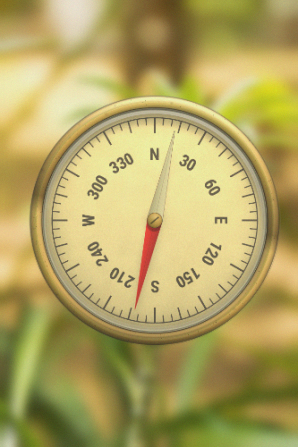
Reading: 192.5 °
